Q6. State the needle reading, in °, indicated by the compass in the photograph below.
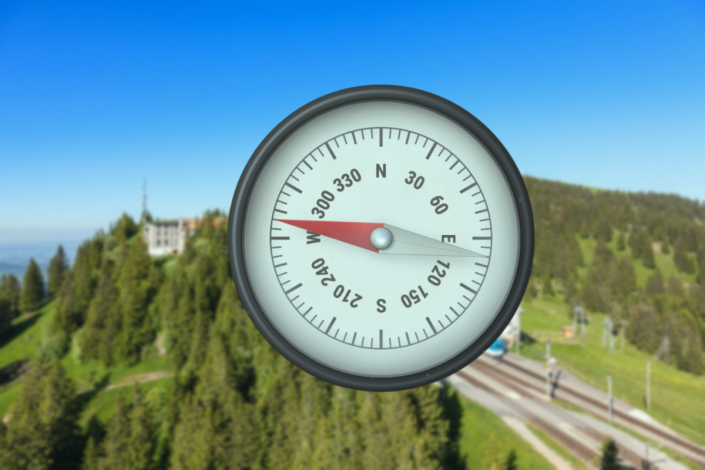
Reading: 280 °
